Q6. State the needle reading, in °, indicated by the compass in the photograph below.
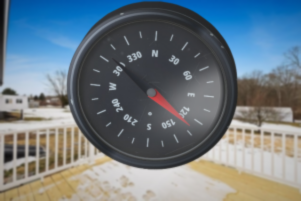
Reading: 127.5 °
